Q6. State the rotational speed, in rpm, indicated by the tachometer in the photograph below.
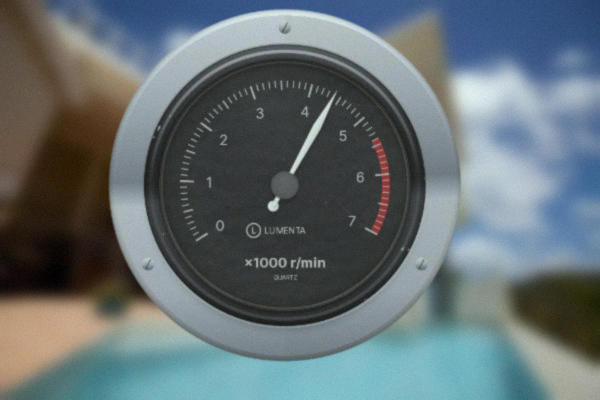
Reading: 4400 rpm
